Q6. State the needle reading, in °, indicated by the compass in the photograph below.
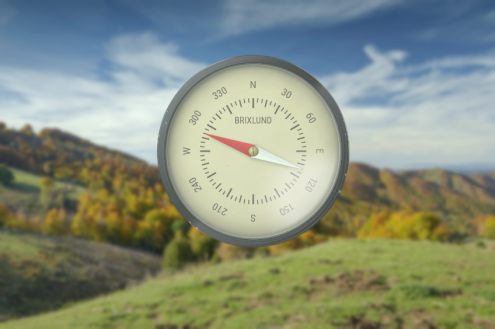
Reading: 290 °
